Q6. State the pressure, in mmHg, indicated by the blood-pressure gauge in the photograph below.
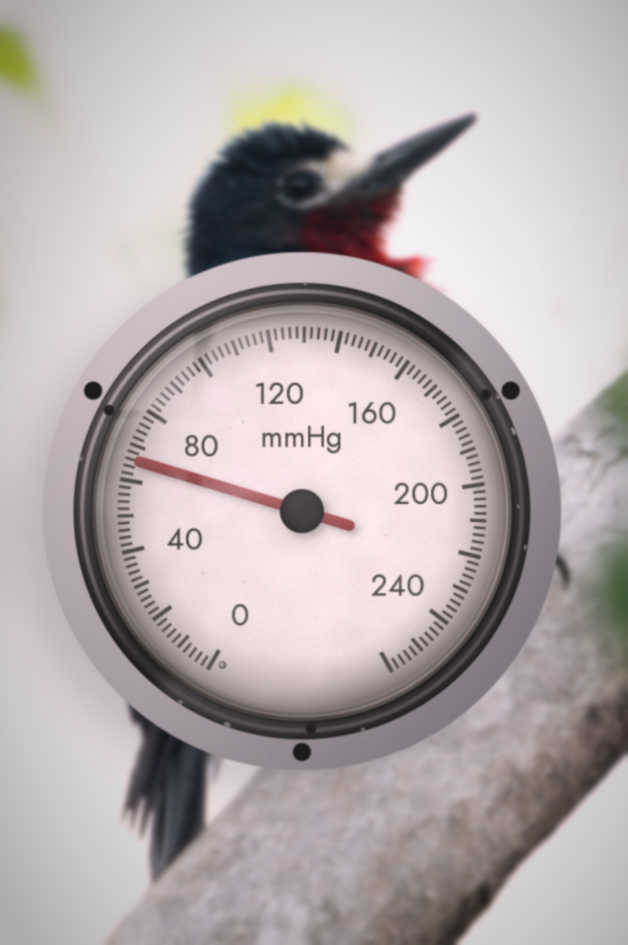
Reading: 66 mmHg
